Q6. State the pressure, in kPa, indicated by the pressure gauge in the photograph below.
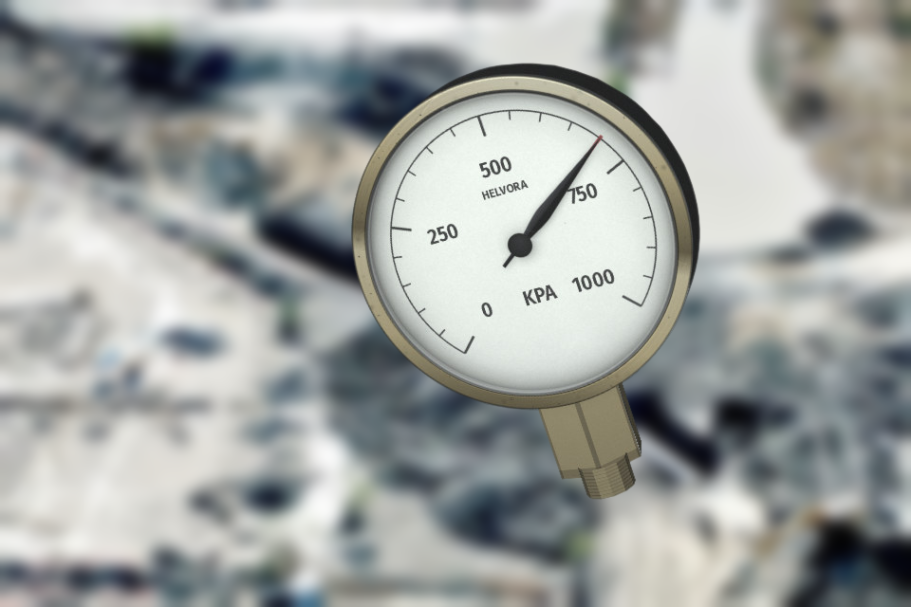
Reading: 700 kPa
